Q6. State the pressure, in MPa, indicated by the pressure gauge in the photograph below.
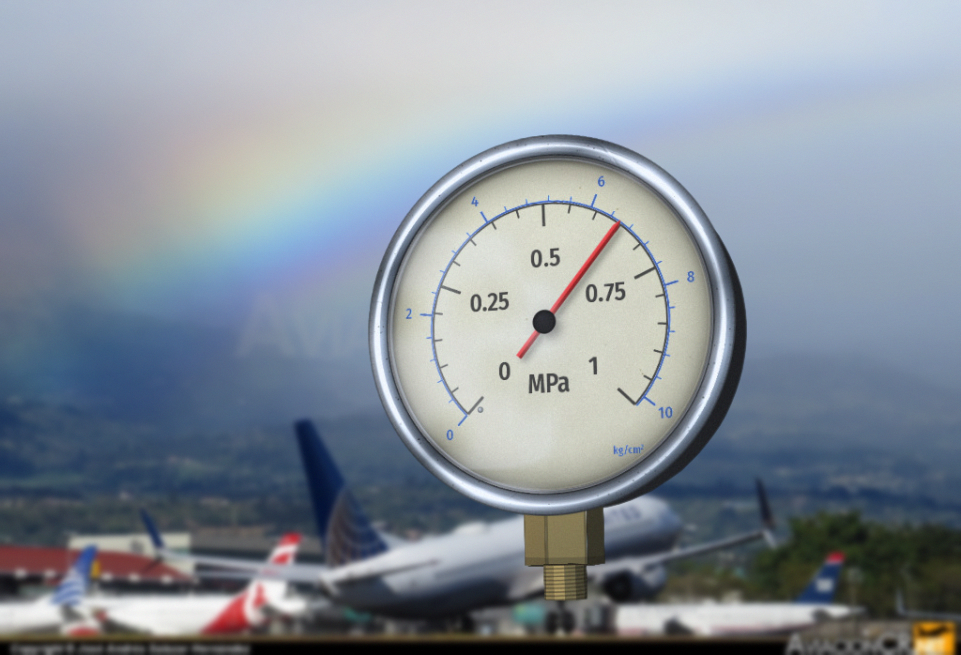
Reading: 0.65 MPa
